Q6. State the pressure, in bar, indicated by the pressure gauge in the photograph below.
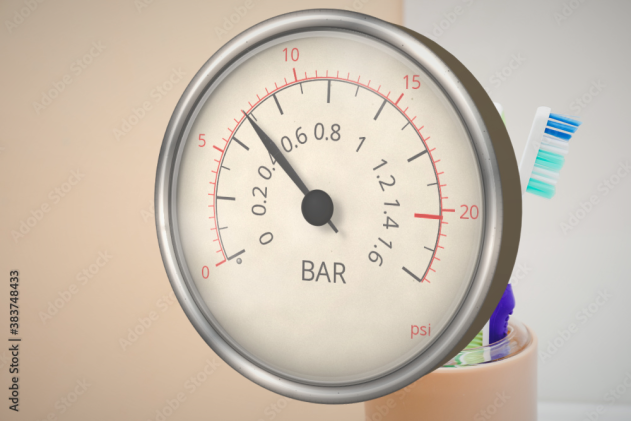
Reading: 0.5 bar
